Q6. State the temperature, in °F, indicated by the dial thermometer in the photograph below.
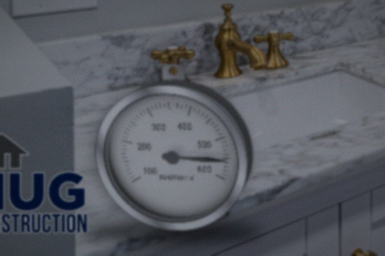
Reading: 550 °F
